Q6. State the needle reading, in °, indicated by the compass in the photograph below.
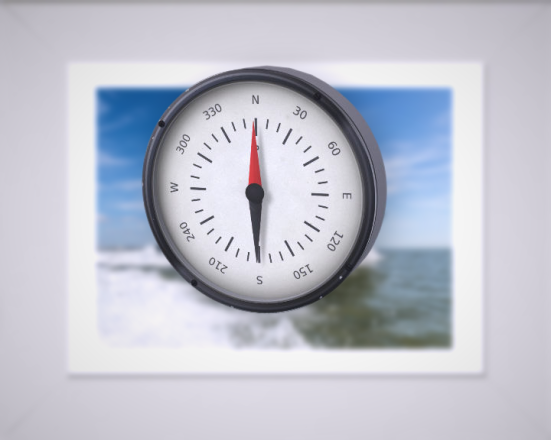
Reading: 0 °
